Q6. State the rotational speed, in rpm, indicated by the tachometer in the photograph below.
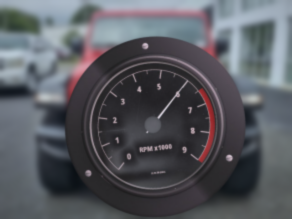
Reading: 6000 rpm
